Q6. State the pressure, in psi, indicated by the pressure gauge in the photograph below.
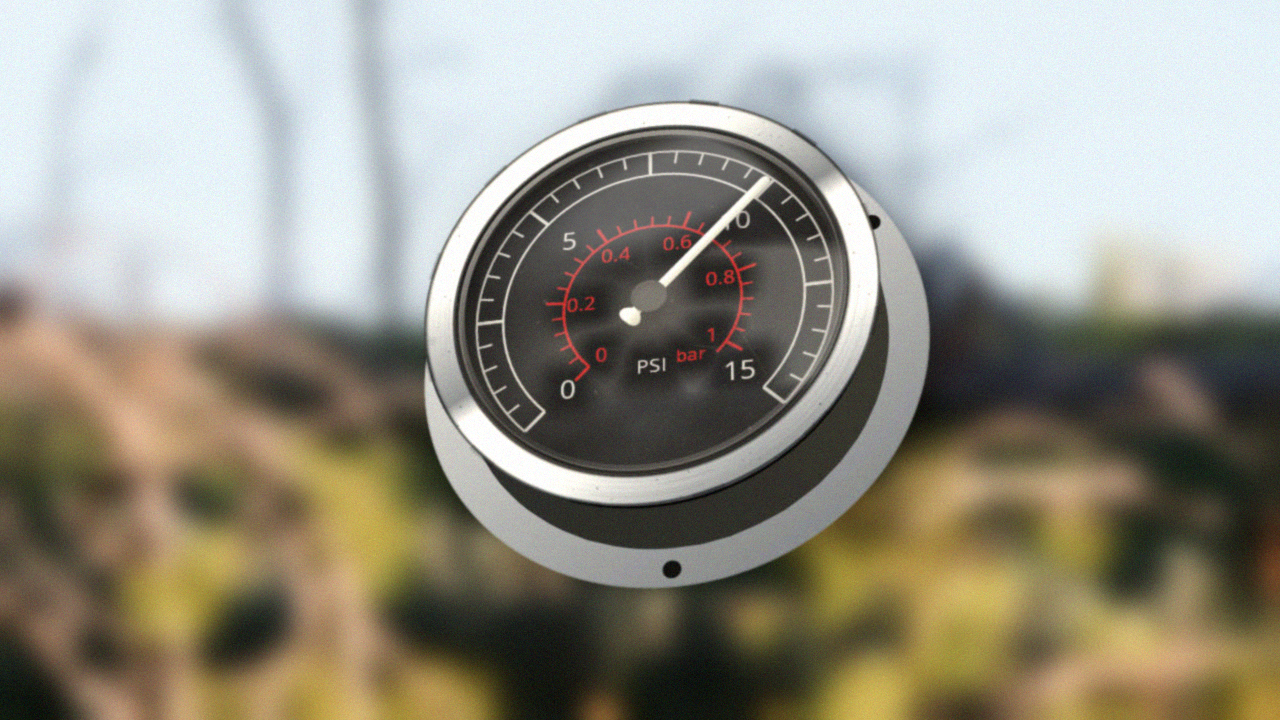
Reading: 10 psi
